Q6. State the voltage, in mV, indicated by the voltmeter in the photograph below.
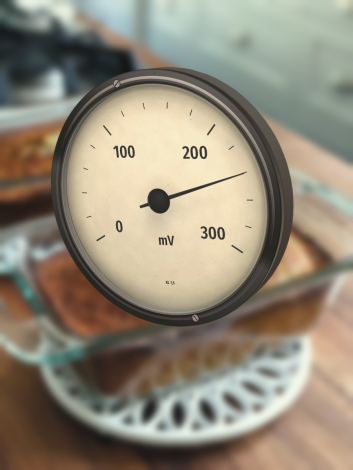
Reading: 240 mV
